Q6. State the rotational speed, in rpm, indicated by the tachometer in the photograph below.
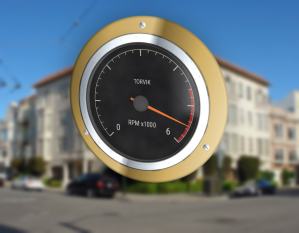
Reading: 5500 rpm
